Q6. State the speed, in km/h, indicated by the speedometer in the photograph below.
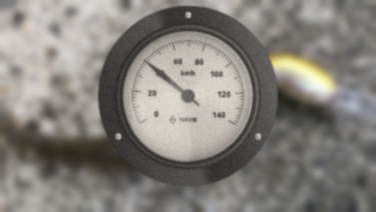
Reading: 40 km/h
